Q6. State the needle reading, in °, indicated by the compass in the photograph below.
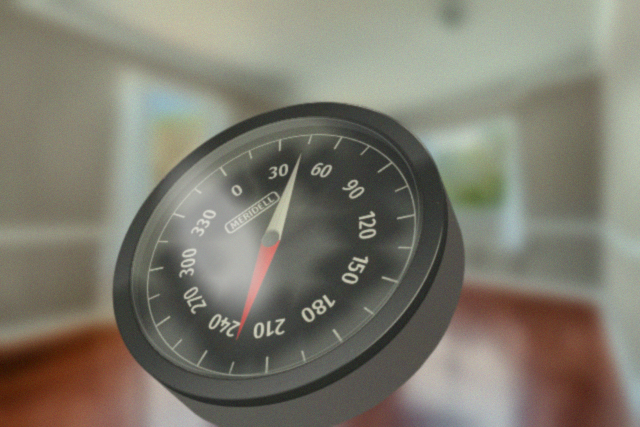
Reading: 225 °
